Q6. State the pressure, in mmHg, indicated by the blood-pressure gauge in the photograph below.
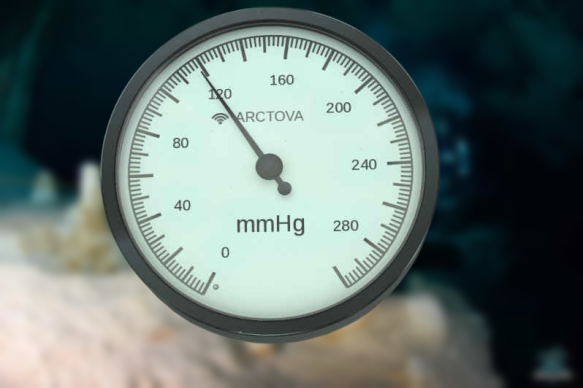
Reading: 118 mmHg
